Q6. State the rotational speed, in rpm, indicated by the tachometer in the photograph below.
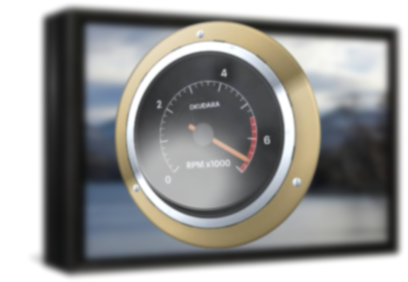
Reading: 6600 rpm
